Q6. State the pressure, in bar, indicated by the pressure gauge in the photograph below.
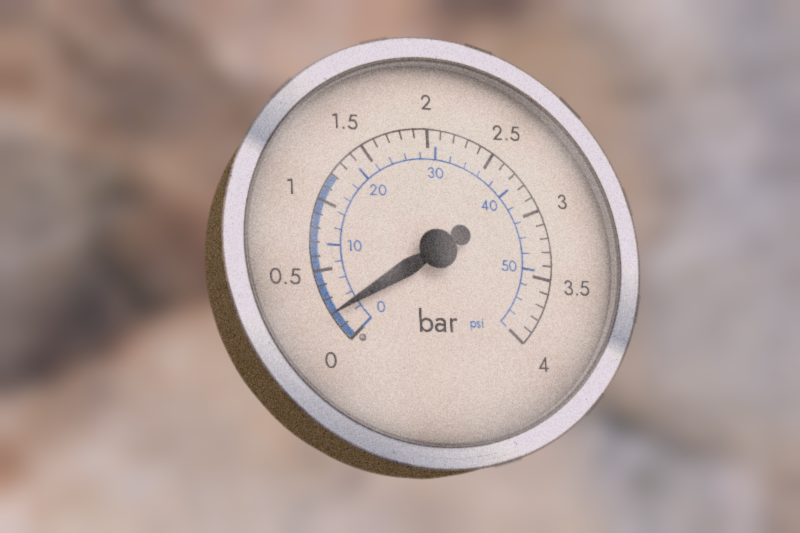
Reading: 0.2 bar
